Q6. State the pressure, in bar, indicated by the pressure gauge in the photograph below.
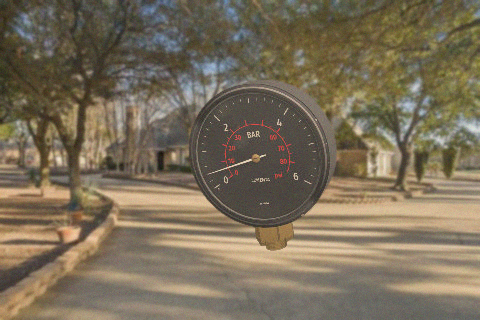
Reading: 0.4 bar
